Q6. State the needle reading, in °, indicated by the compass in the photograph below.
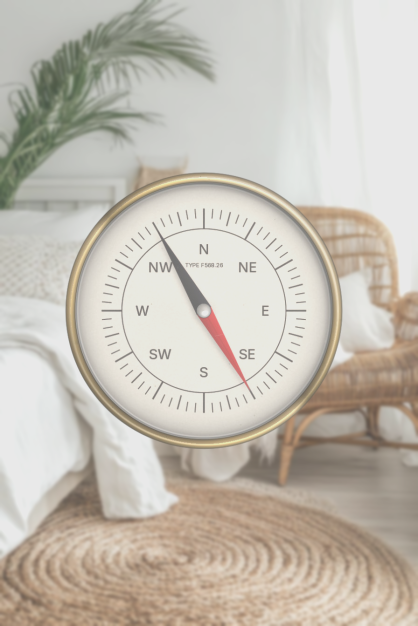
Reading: 150 °
